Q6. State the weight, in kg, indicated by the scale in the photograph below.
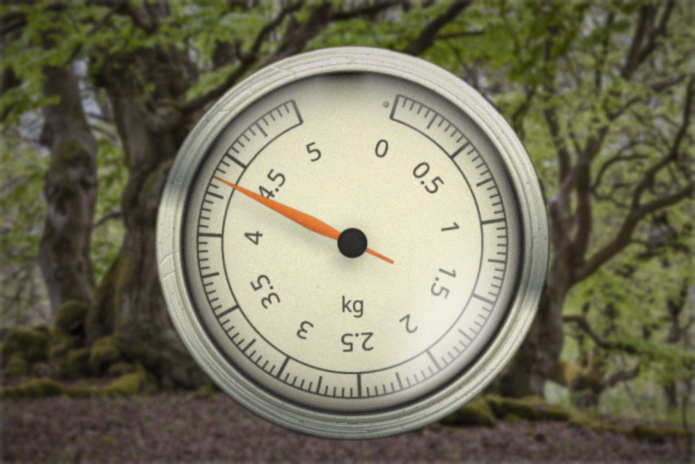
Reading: 4.35 kg
